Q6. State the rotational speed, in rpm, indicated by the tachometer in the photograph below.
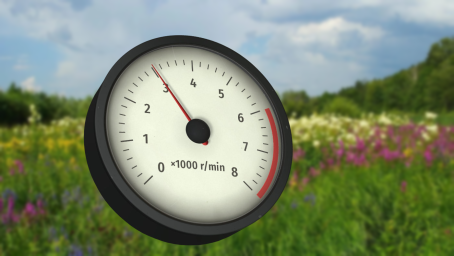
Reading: 3000 rpm
